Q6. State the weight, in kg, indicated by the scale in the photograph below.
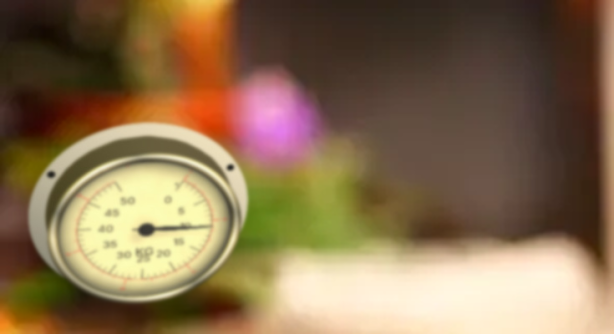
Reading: 10 kg
